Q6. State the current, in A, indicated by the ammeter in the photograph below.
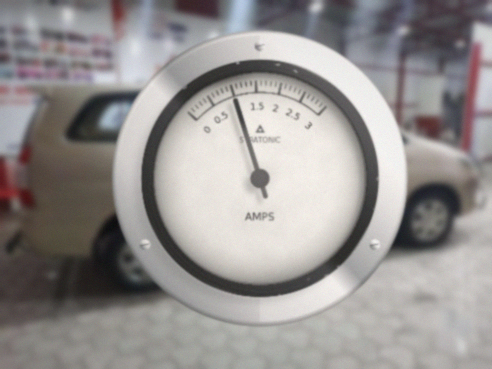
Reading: 1 A
